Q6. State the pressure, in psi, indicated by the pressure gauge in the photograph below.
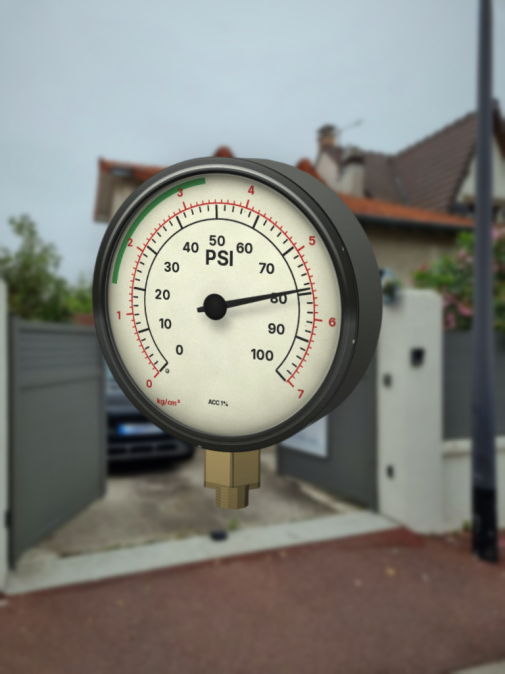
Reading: 79 psi
